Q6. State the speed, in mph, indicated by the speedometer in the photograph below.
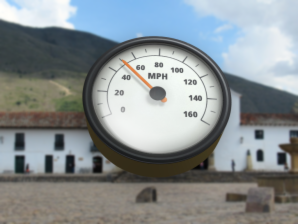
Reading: 50 mph
